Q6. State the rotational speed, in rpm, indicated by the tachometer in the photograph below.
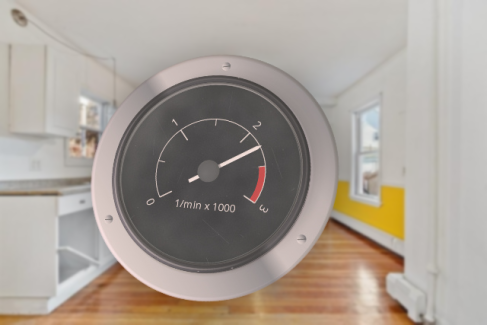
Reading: 2250 rpm
